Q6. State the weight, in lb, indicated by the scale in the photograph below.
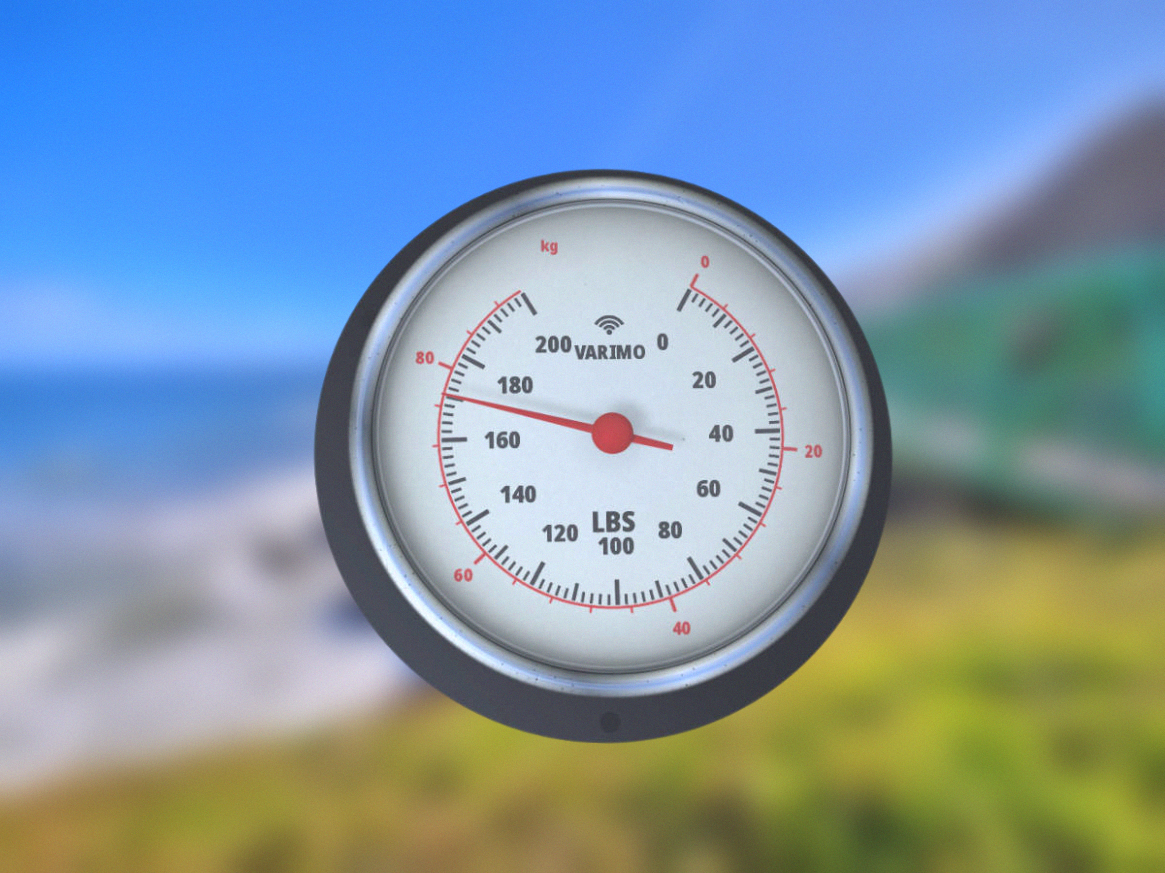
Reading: 170 lb
